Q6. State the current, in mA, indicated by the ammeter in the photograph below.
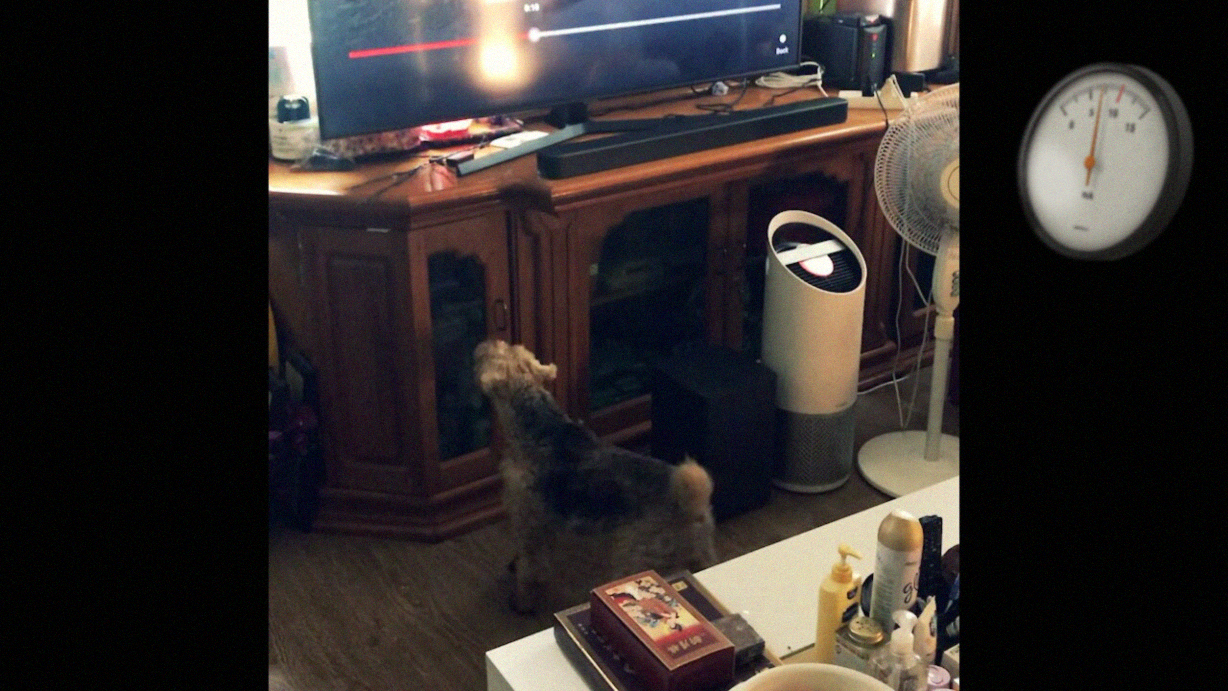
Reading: 7.5 mA
